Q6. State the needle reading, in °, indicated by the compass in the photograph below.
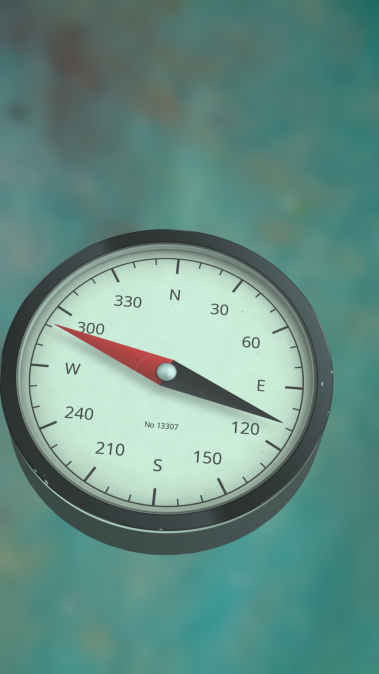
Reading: 290 °
